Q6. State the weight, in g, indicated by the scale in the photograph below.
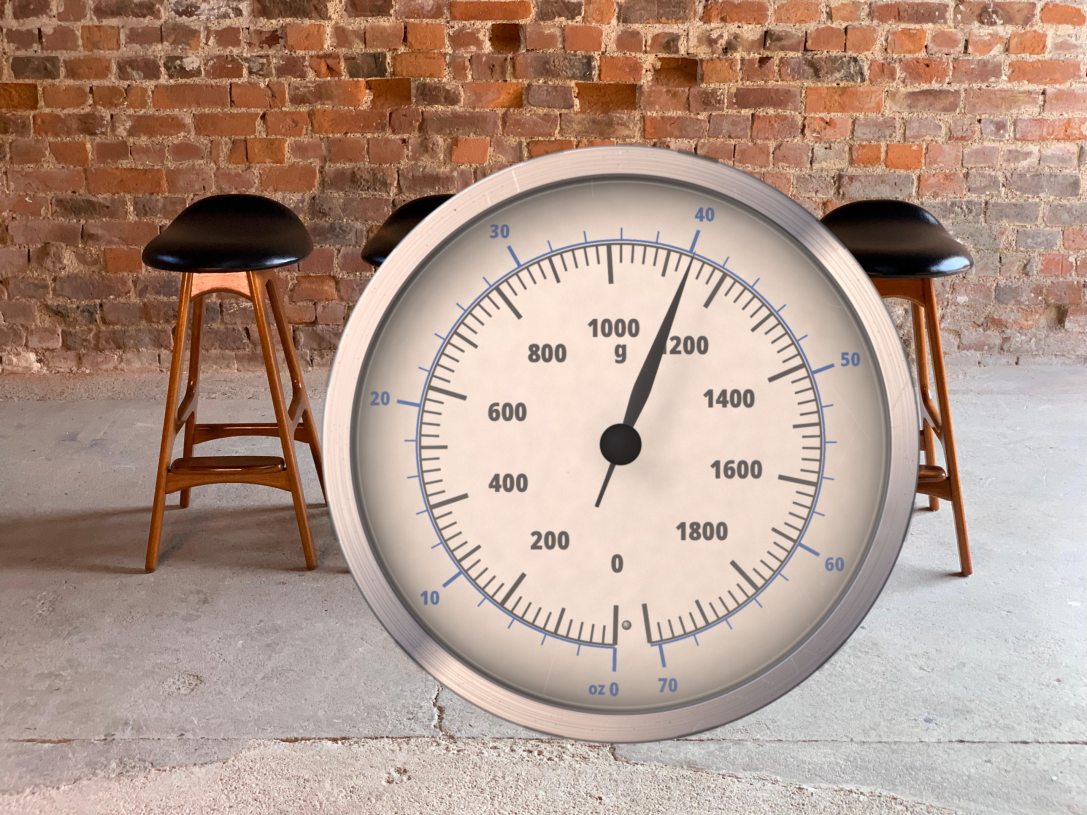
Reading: 1140 g
